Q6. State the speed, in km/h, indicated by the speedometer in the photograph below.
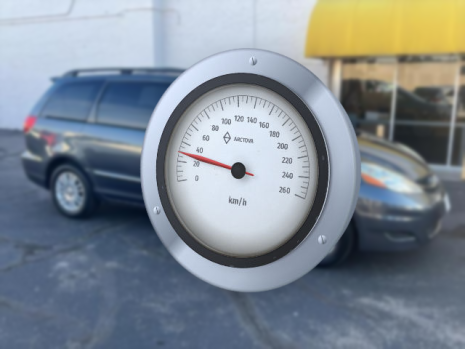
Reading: 30 km/h
